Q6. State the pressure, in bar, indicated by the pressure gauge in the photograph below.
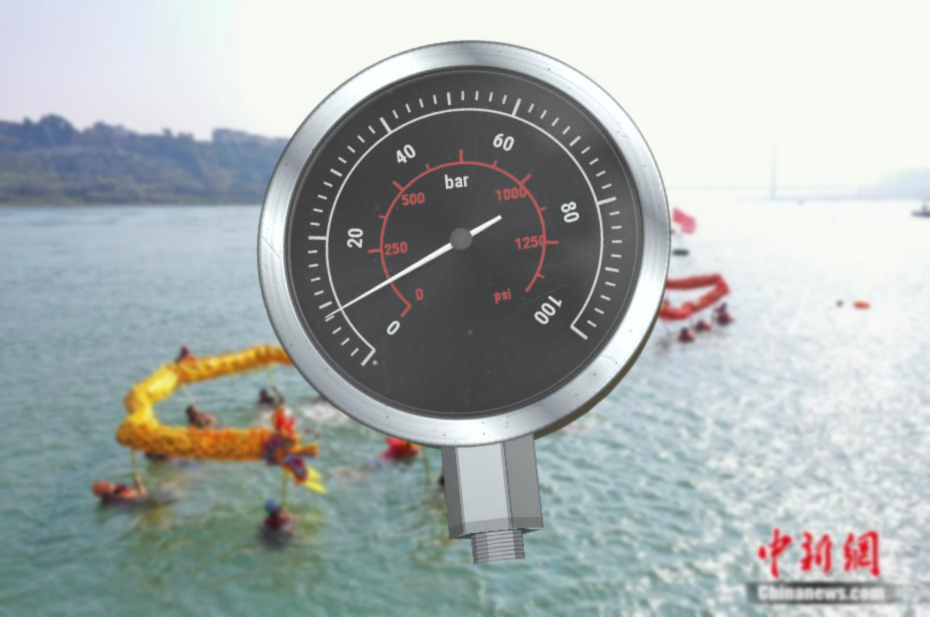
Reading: 8 bar
